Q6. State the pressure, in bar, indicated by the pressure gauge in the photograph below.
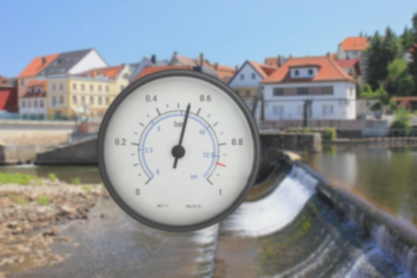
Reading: 0.55 bar
